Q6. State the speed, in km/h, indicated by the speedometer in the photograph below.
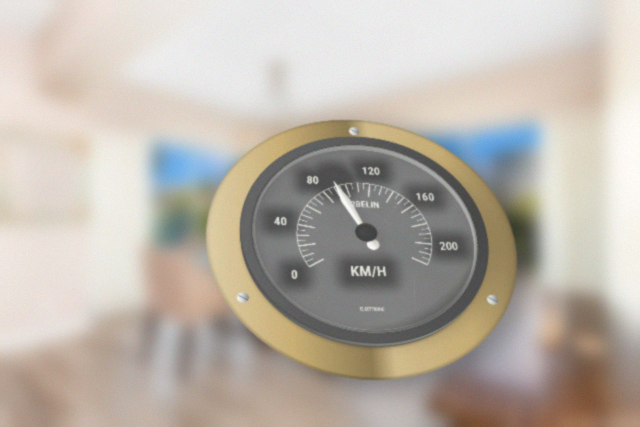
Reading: 90 km/h
